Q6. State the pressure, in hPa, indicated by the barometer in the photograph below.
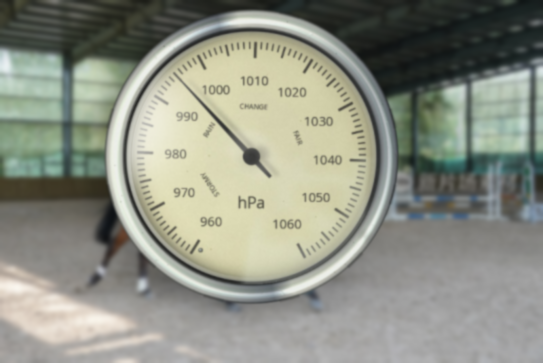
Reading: 995 hPa
